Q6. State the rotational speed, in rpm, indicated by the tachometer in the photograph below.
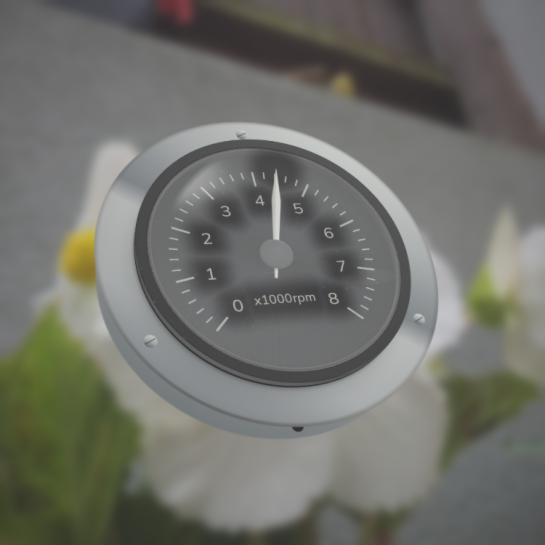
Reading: 4400 rpm
